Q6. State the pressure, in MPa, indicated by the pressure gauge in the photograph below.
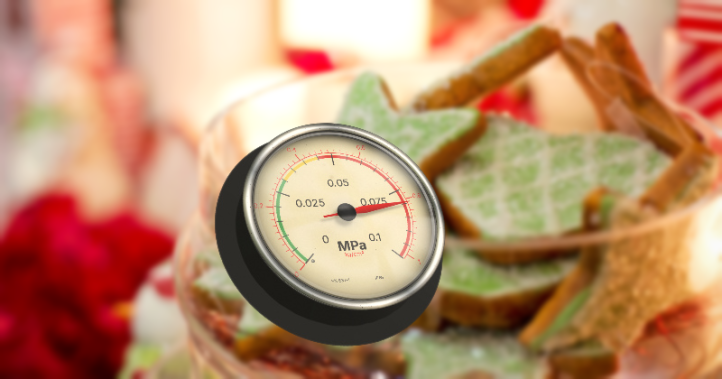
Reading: 0.08 MPa
